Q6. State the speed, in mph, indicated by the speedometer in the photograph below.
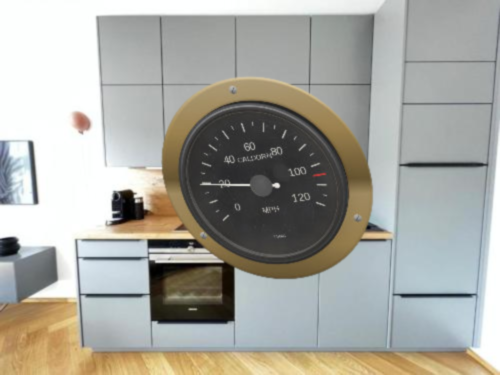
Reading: 20 mph
